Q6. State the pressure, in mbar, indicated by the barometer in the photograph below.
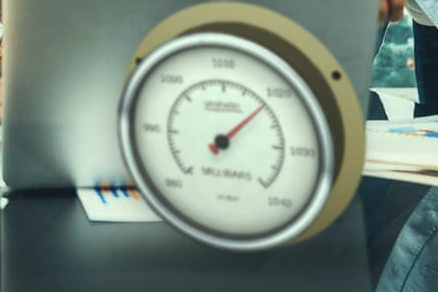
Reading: 1020 mbar
